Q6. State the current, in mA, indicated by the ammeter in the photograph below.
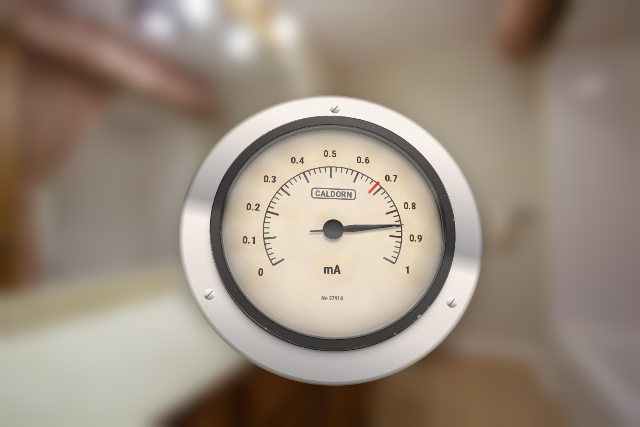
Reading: 0.86 mA
